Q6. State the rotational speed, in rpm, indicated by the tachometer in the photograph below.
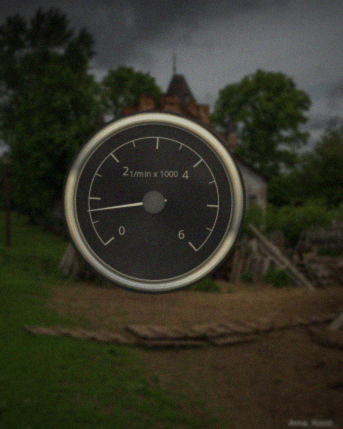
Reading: 750 rpm
